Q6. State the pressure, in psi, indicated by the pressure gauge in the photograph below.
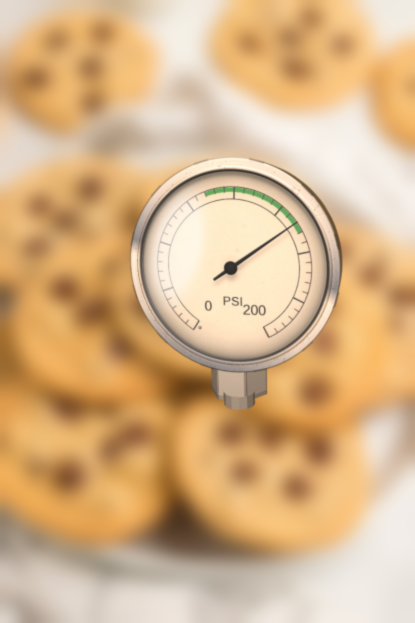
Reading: 135 psi
